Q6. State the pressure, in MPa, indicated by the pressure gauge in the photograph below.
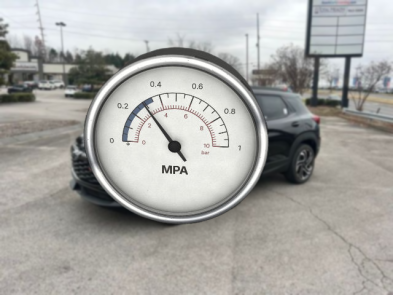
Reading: 0.3 MPa
